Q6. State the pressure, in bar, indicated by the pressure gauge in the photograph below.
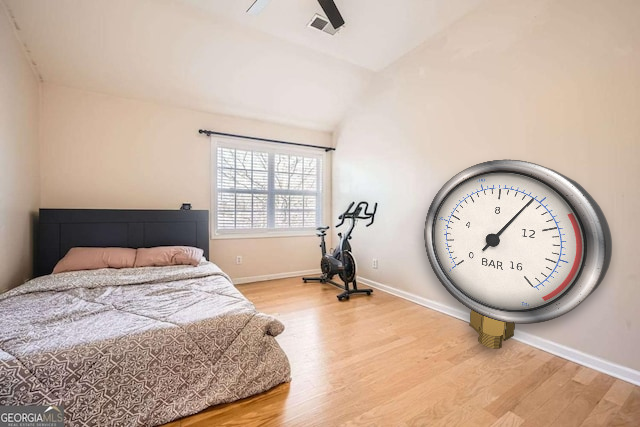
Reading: 10 bar
